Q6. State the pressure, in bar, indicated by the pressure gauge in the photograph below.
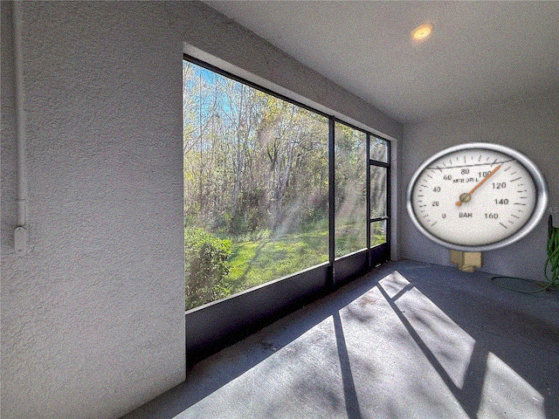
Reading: 105 bar
